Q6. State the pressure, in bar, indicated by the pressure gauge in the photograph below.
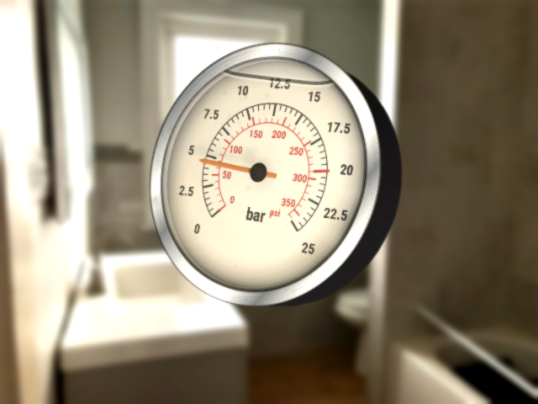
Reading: 4.5 bar
